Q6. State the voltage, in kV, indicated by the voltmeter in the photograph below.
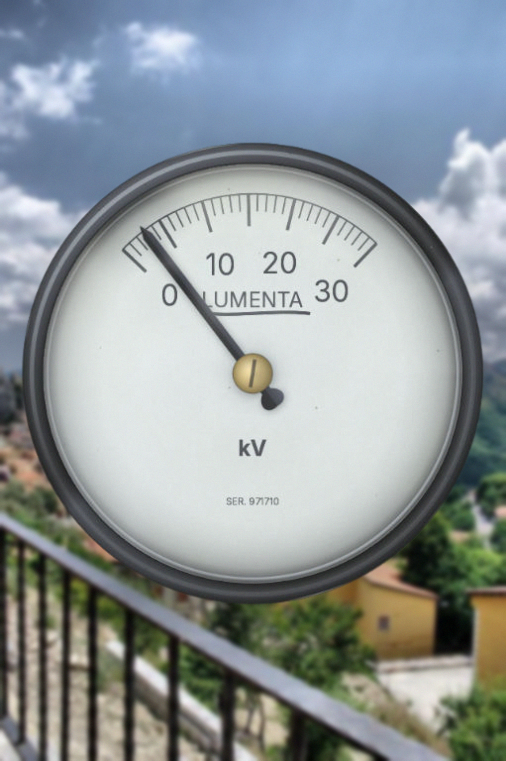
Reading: 3 kV
